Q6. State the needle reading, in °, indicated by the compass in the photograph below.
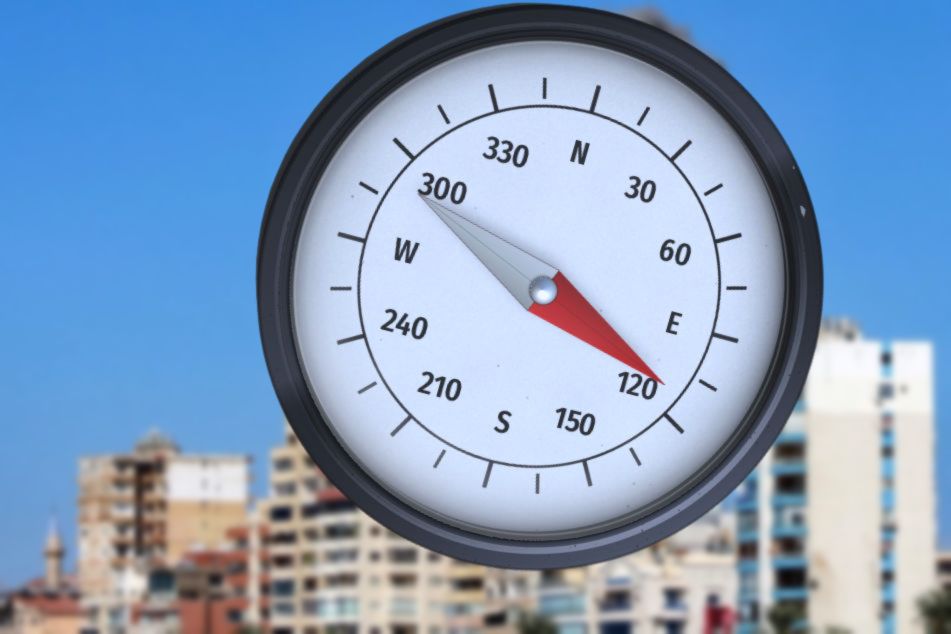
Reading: 112.5 °
